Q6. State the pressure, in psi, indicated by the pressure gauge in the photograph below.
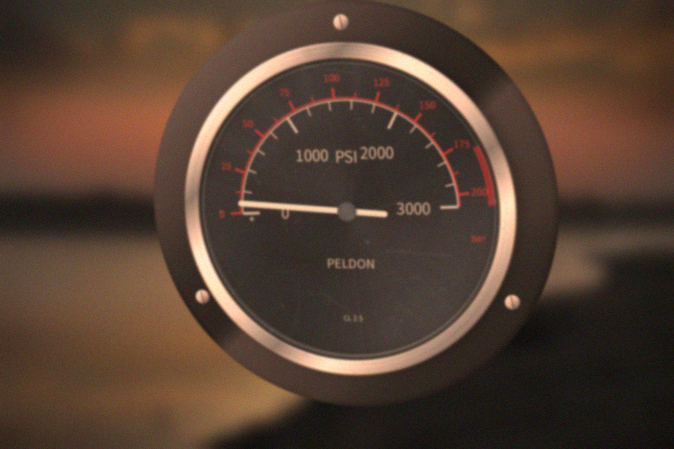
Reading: 100 psi
